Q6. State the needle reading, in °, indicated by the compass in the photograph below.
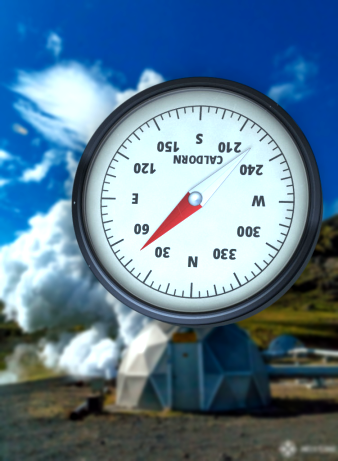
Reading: 45 °
